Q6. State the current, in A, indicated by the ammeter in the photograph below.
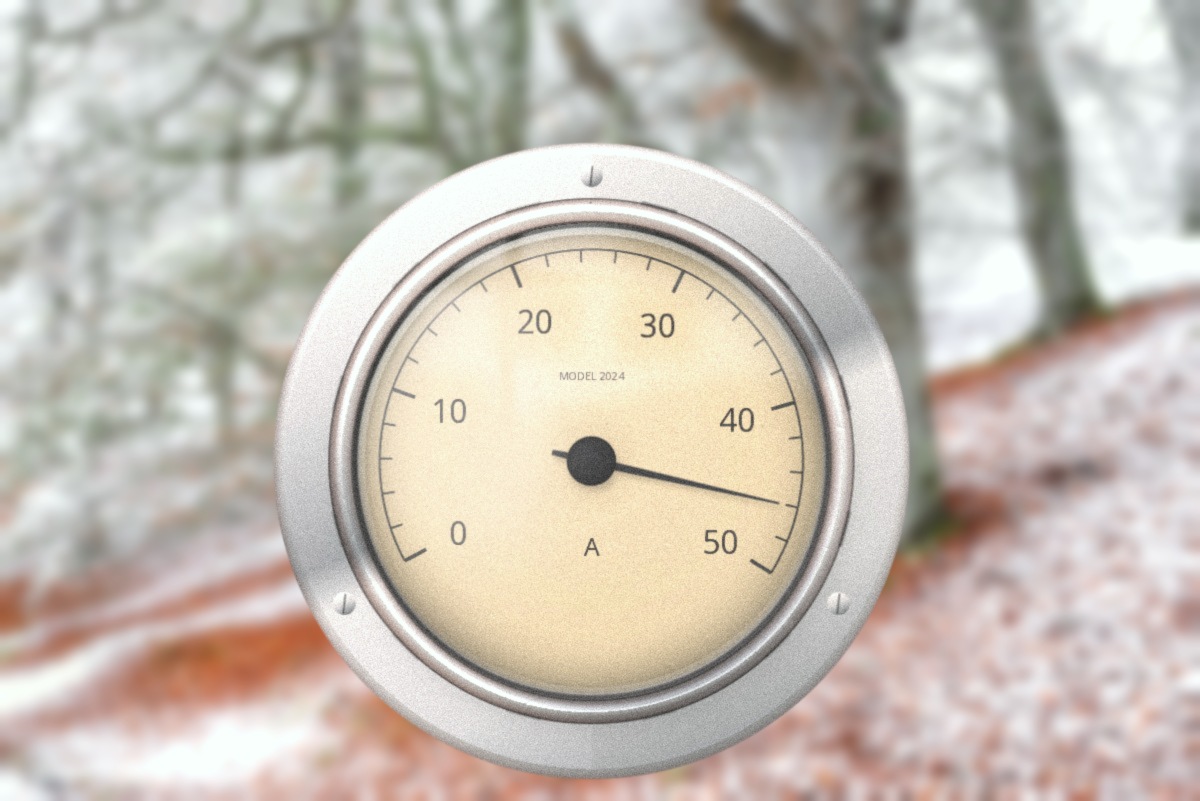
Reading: 46 A
